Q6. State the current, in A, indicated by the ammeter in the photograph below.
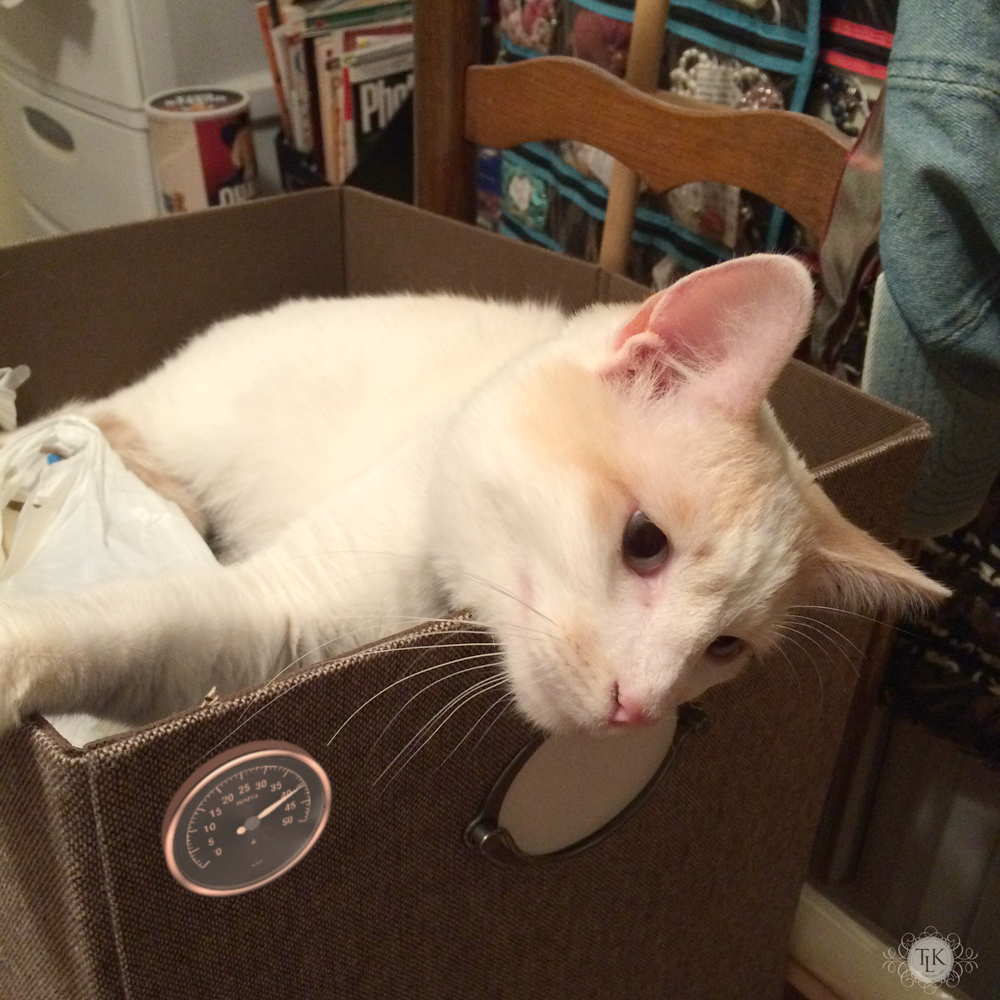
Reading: 40 A
